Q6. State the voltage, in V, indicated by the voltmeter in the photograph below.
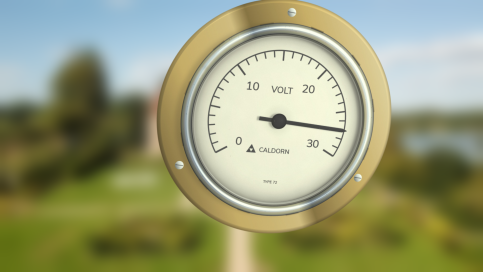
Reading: 27 V
